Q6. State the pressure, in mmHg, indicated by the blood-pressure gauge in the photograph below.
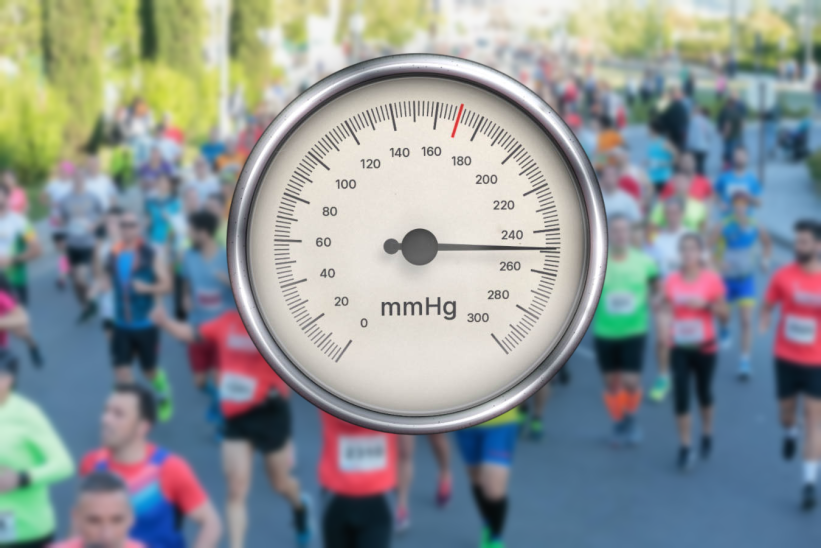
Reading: 248 mmHg
